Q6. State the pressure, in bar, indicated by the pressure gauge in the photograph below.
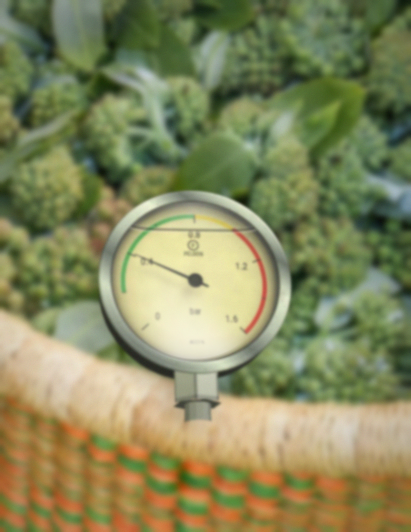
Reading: 0.4 bar
